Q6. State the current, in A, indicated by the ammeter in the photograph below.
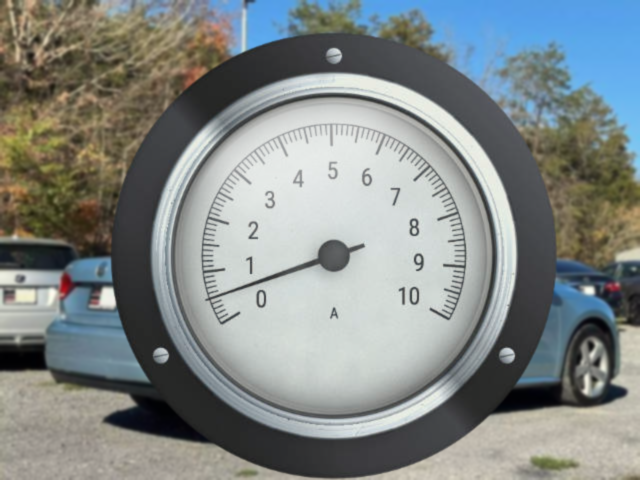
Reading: 0.5 A
